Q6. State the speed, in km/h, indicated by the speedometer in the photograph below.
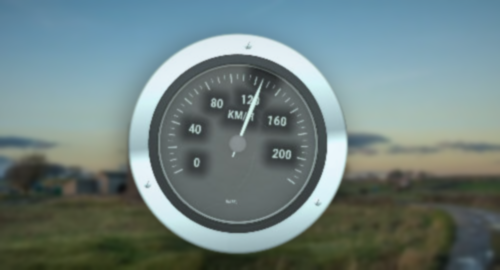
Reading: 125 km/h
